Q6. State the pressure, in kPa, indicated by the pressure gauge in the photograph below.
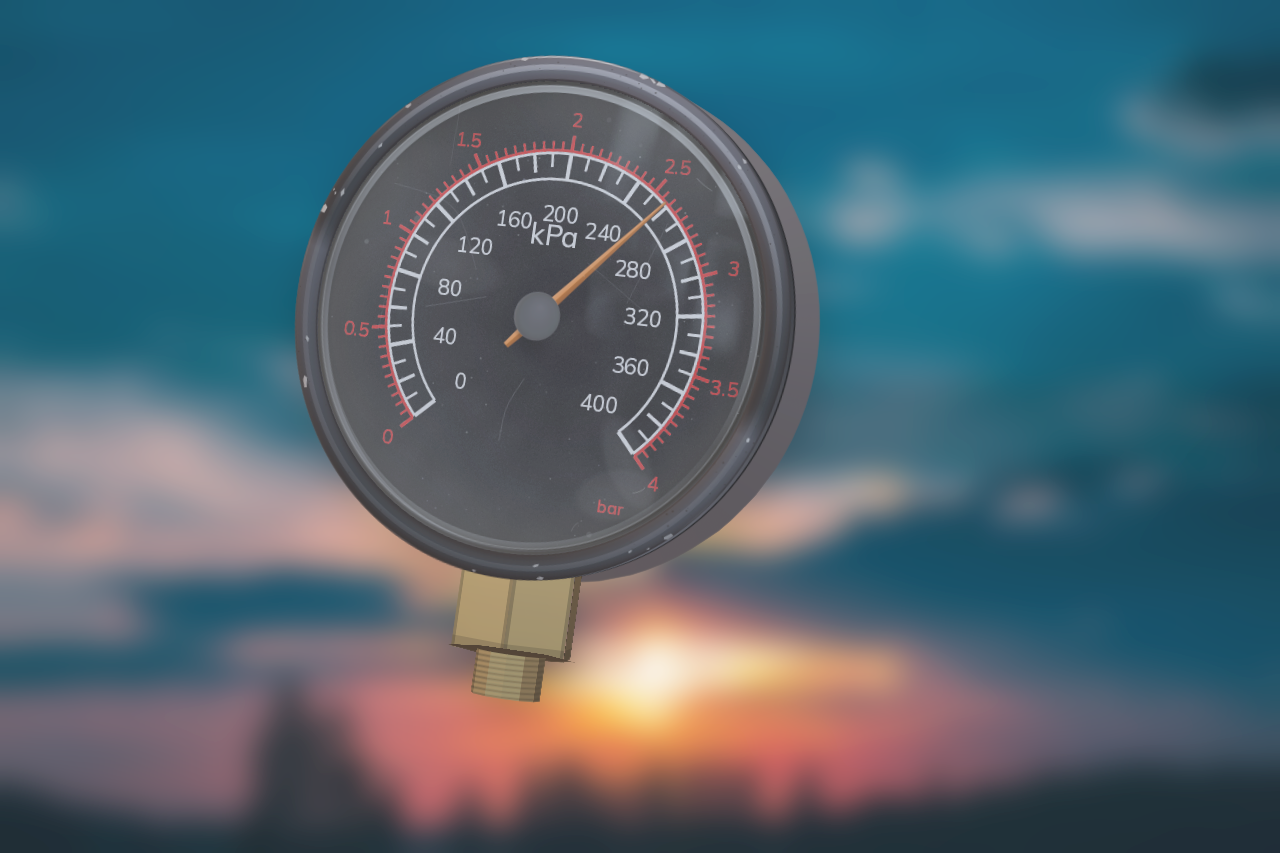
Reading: 260 kPa
